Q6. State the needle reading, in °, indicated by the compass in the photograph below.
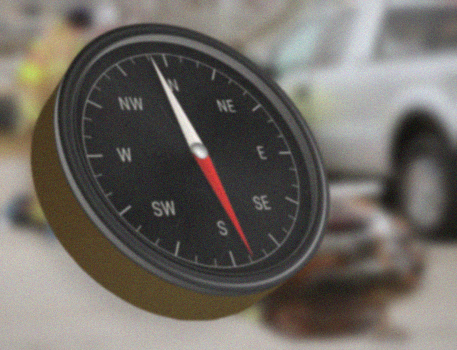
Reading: 170 °
